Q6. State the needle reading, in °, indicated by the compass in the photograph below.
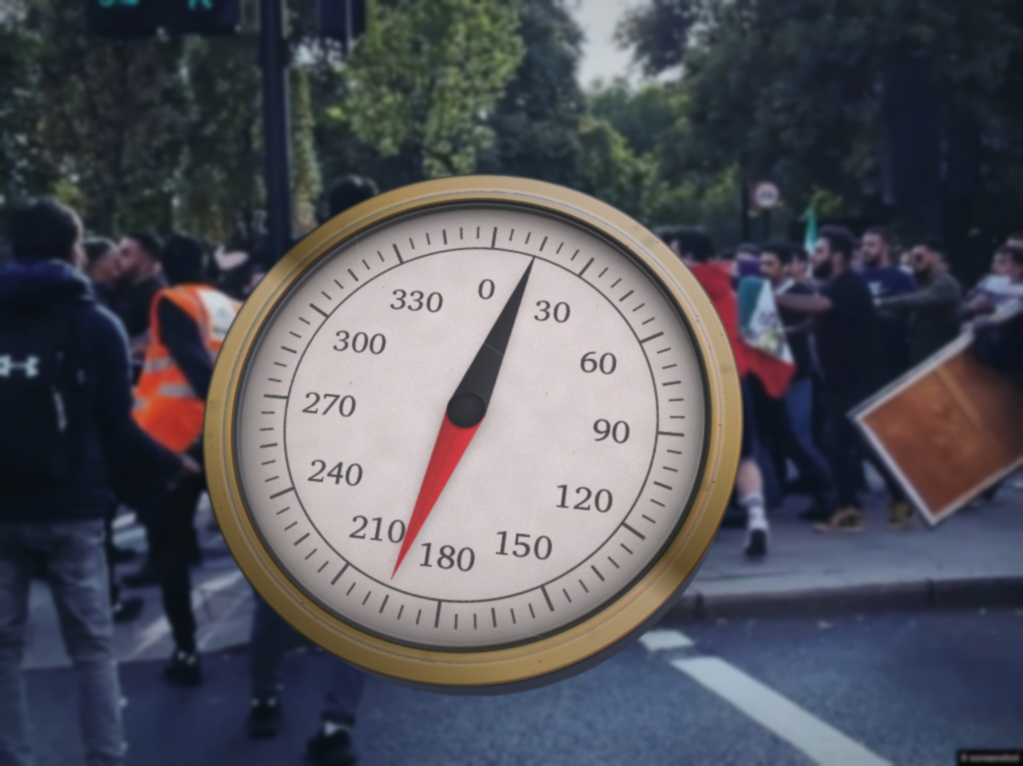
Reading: 195 °
